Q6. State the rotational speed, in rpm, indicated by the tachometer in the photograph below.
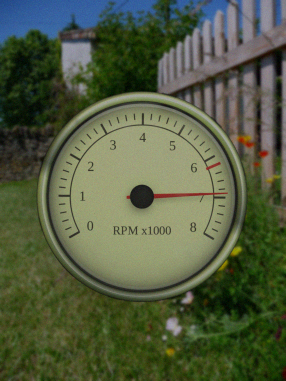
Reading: 6900 rpm
